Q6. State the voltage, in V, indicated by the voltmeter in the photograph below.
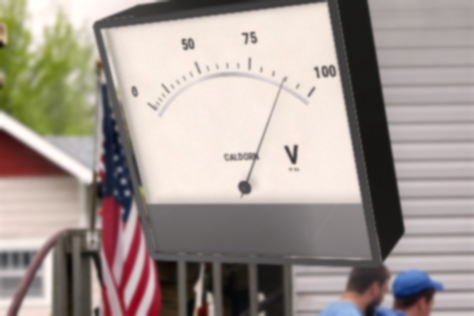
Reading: 90 V
